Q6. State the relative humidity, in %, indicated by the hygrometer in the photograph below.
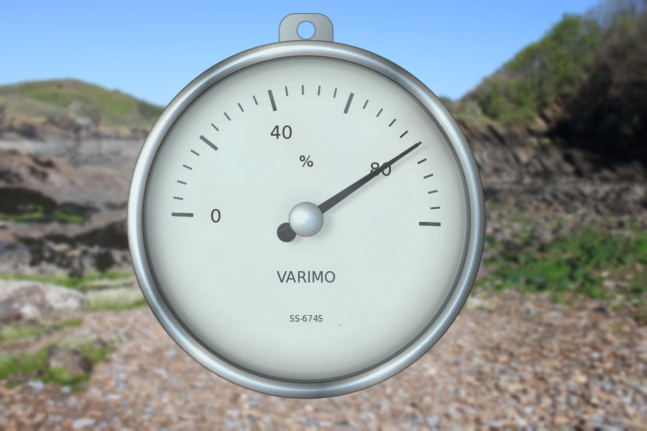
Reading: 80 %
